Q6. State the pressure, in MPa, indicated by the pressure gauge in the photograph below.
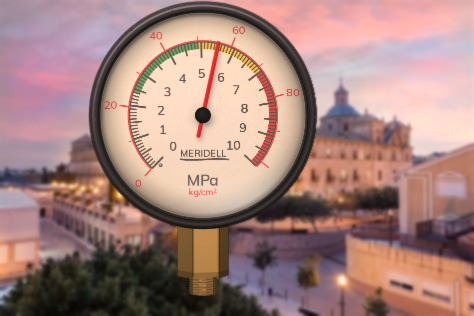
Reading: 5.5 MPa
